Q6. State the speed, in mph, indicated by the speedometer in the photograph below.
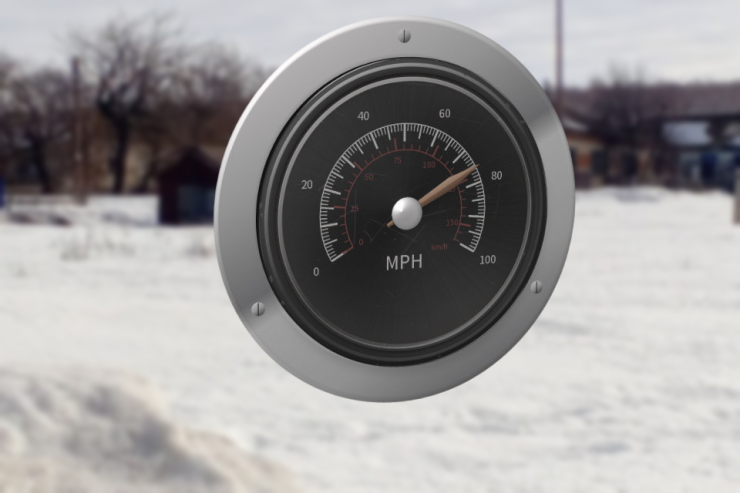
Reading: 75 mph
